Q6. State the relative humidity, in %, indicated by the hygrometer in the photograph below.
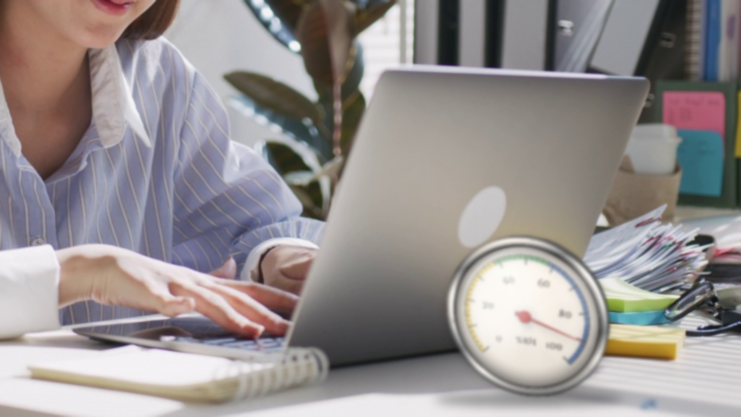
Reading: 90 %
